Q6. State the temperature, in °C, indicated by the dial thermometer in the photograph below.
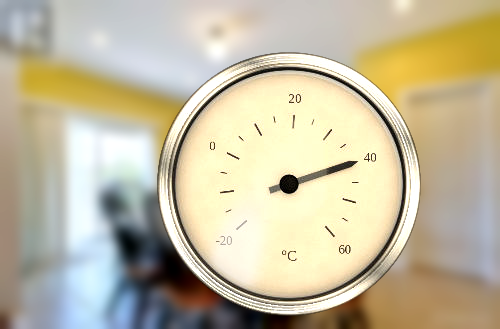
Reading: 40 °C
